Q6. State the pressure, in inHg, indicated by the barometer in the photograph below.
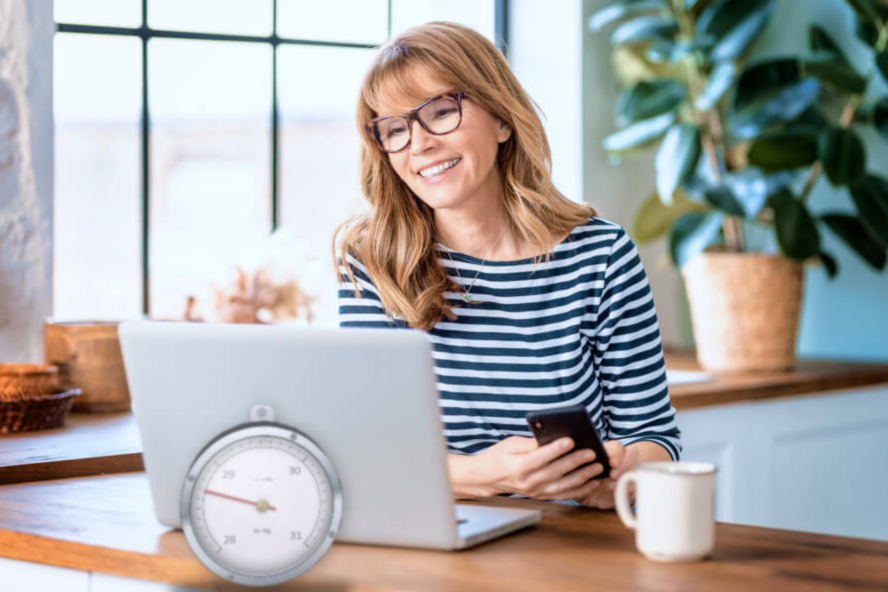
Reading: 28.7 inHg
